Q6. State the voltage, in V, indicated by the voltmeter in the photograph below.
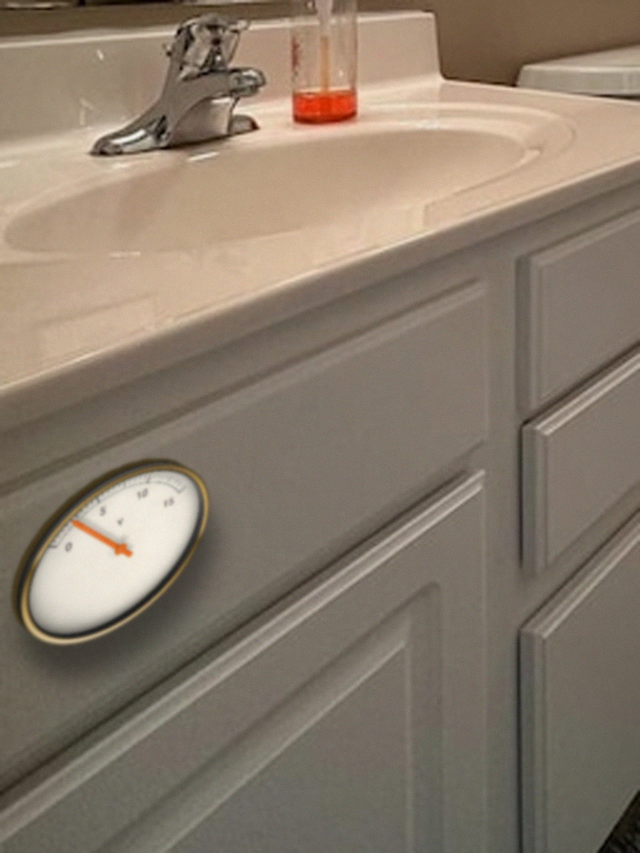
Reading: 2.5 V
